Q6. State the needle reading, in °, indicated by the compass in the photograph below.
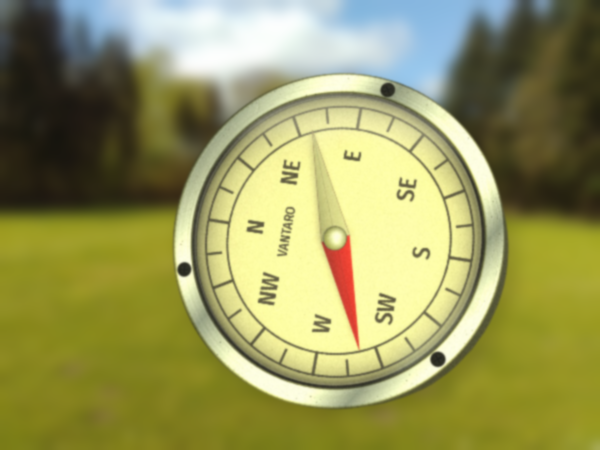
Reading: 247.5 °
